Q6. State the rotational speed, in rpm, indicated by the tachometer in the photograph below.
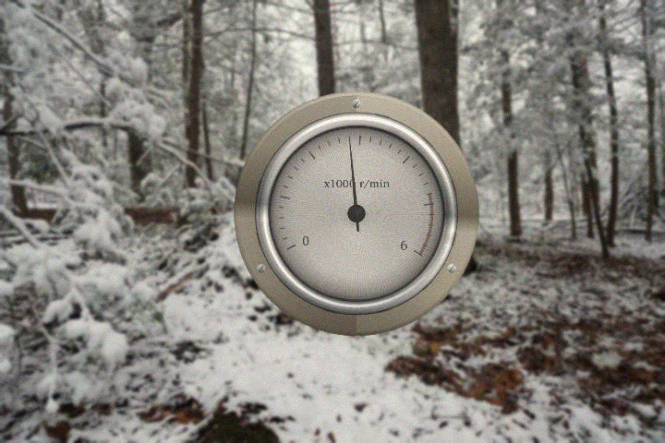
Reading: 2800 rpm
